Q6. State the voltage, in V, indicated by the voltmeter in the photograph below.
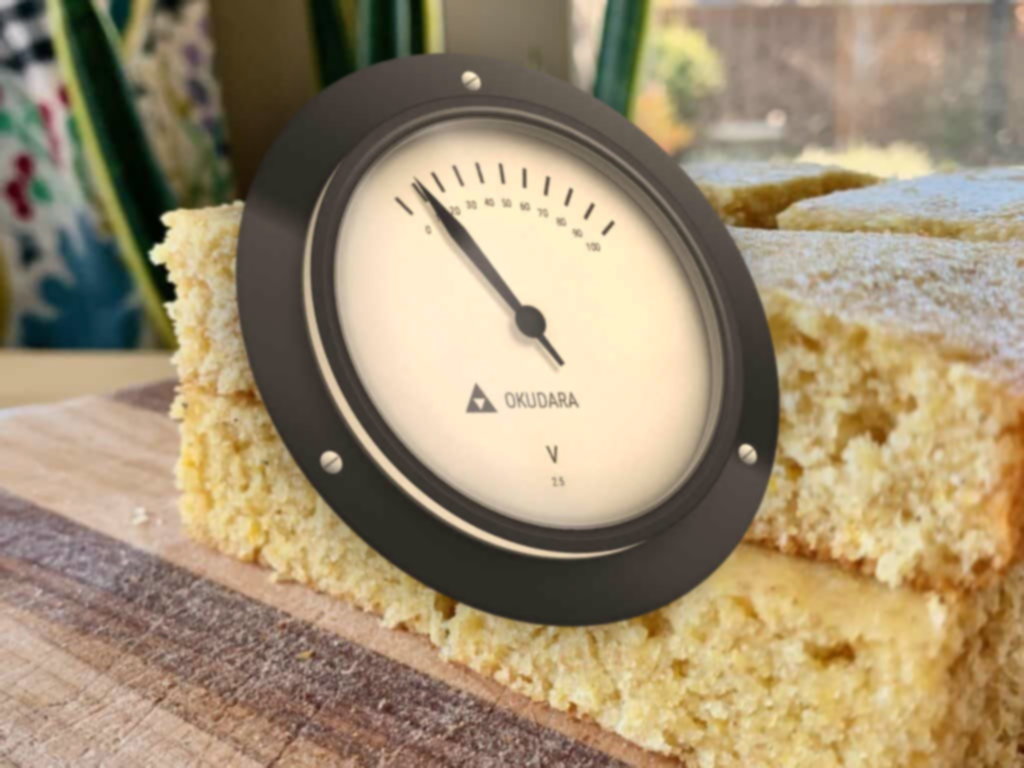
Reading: 10 V
